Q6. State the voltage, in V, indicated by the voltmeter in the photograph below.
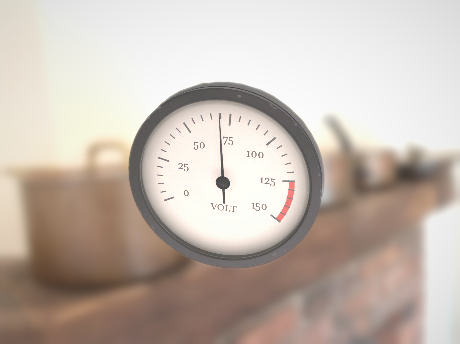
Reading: 70 V
